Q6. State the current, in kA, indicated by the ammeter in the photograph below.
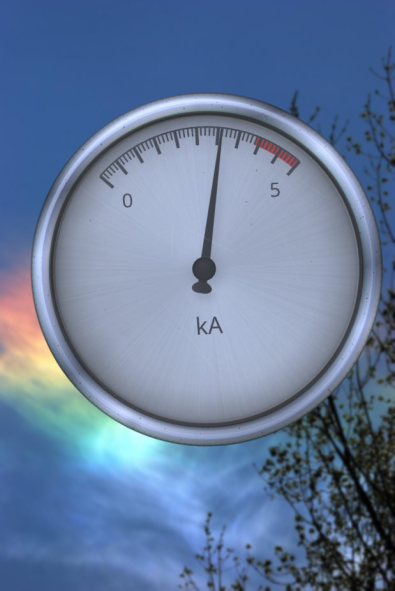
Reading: 3.1 kA
